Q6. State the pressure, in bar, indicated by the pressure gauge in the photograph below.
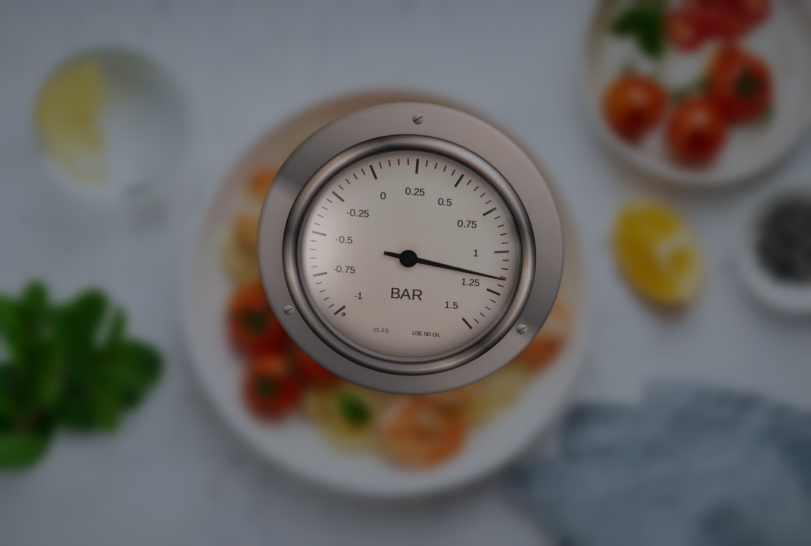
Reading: 1.15 bar
